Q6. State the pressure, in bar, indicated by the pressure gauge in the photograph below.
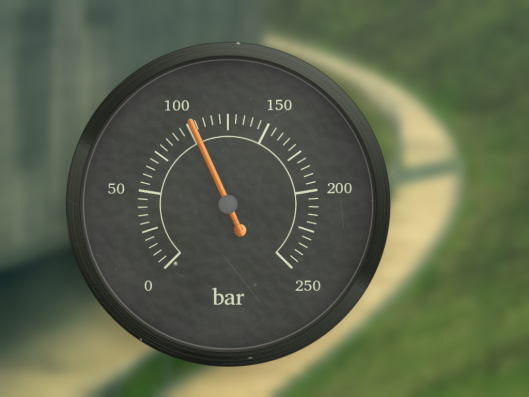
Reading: 102.5 bar
